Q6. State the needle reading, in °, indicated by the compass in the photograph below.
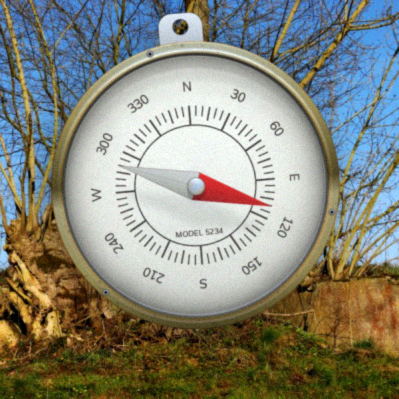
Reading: 110 °
